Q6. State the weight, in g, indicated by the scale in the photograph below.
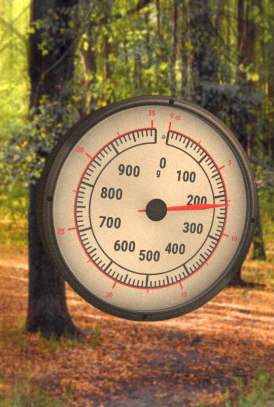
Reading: 220 g
